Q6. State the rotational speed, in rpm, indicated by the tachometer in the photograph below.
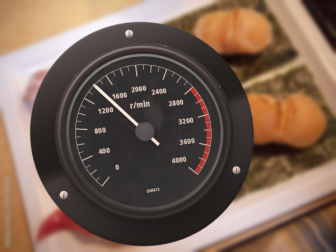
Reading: 1400 rpm
